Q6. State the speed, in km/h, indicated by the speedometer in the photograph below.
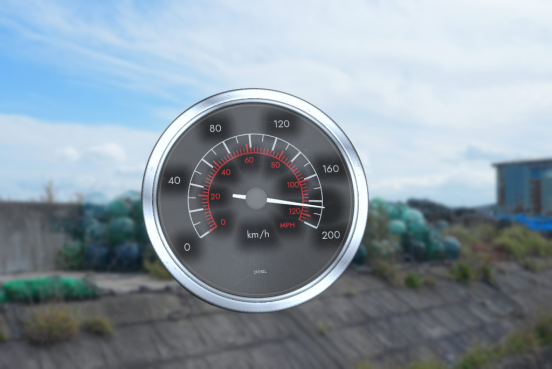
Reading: 185 km/h
